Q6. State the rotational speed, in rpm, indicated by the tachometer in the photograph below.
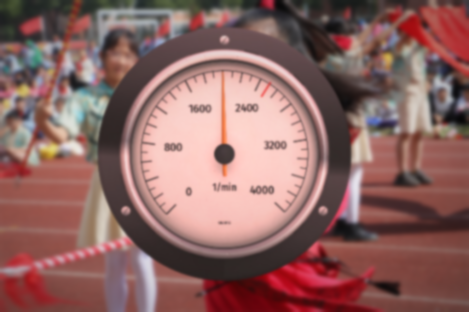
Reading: 2000 rpm
